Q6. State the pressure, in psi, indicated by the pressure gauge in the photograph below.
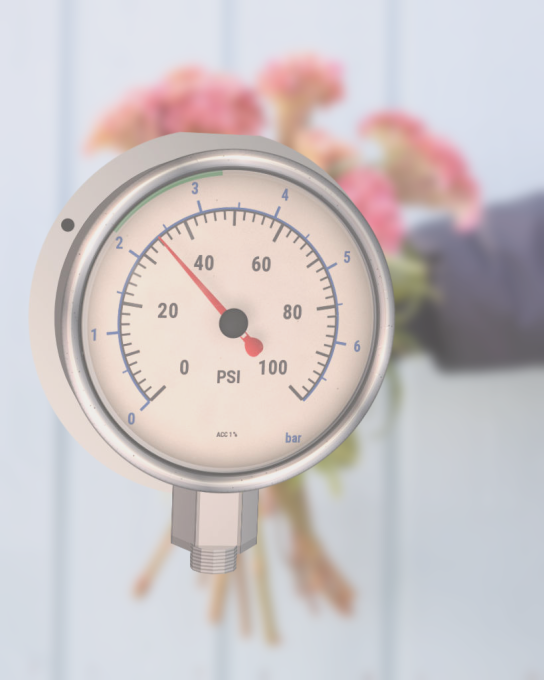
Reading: 34 psi
